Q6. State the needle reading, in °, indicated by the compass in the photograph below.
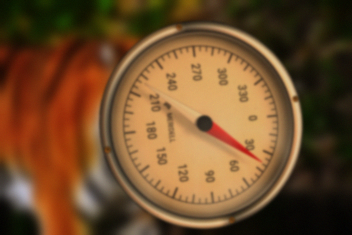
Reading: 40 °
